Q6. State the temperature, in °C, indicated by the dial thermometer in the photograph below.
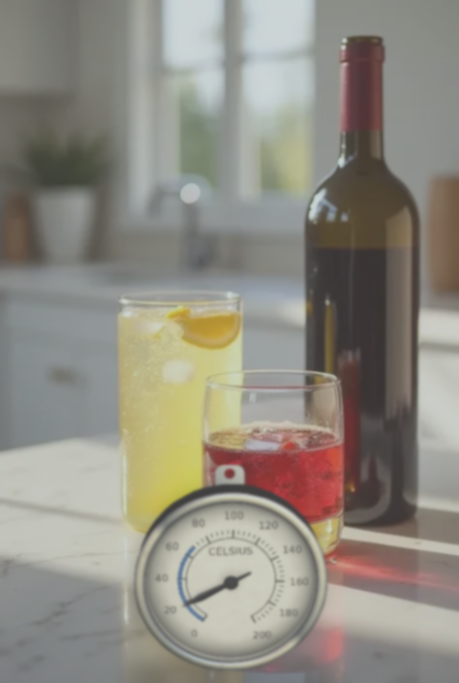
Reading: 20 °C
